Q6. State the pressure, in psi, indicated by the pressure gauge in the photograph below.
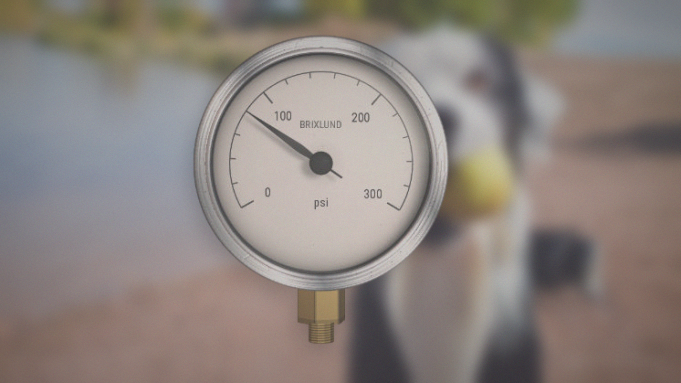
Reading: 80 psi
